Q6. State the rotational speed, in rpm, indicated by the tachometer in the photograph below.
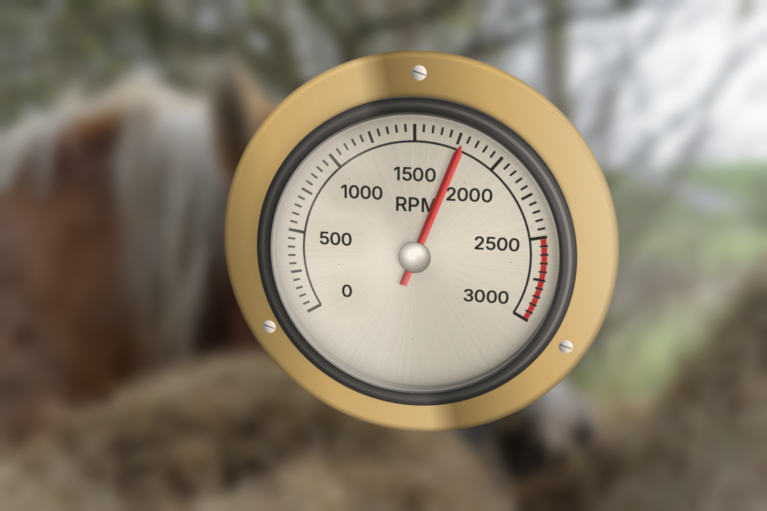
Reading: 1775 rpm
